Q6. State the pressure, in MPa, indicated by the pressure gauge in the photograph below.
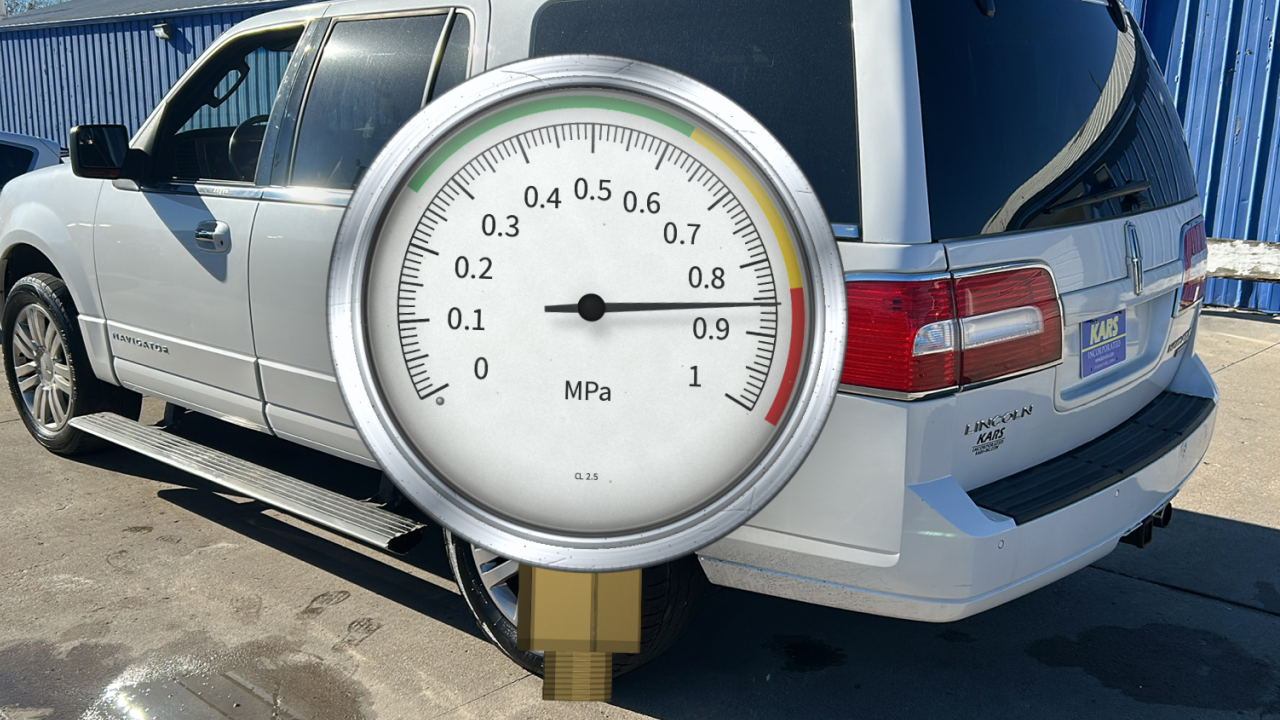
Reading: 0.86 MPa
